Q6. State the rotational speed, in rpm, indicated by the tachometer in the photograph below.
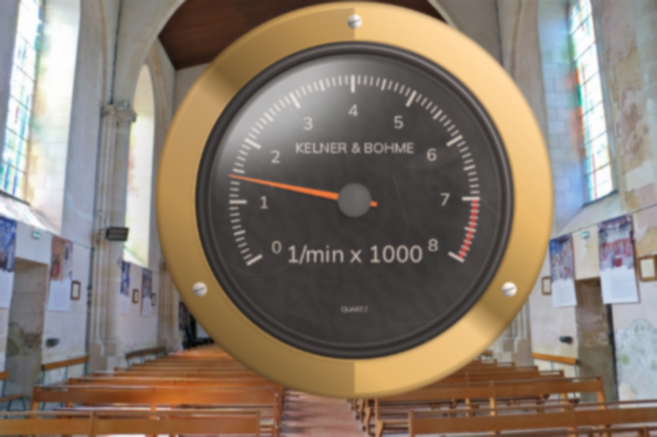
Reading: 1400 rpm
